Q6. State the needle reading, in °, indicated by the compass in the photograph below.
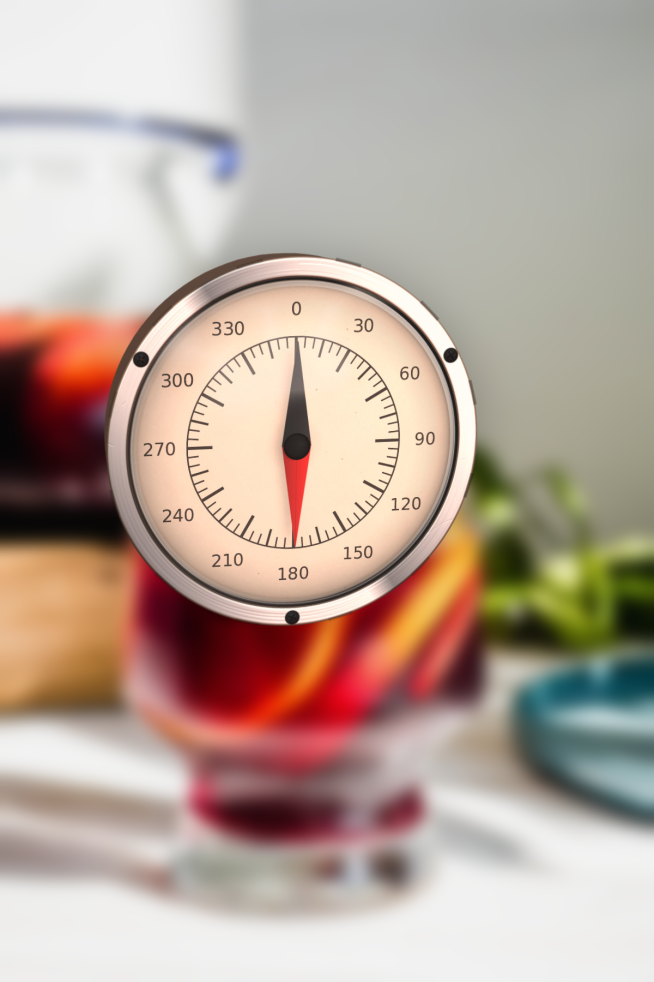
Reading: 180 °
